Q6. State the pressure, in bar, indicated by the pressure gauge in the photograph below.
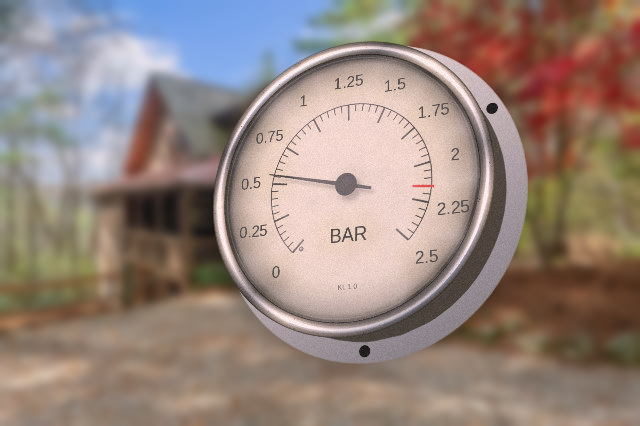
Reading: 0.55 bar
